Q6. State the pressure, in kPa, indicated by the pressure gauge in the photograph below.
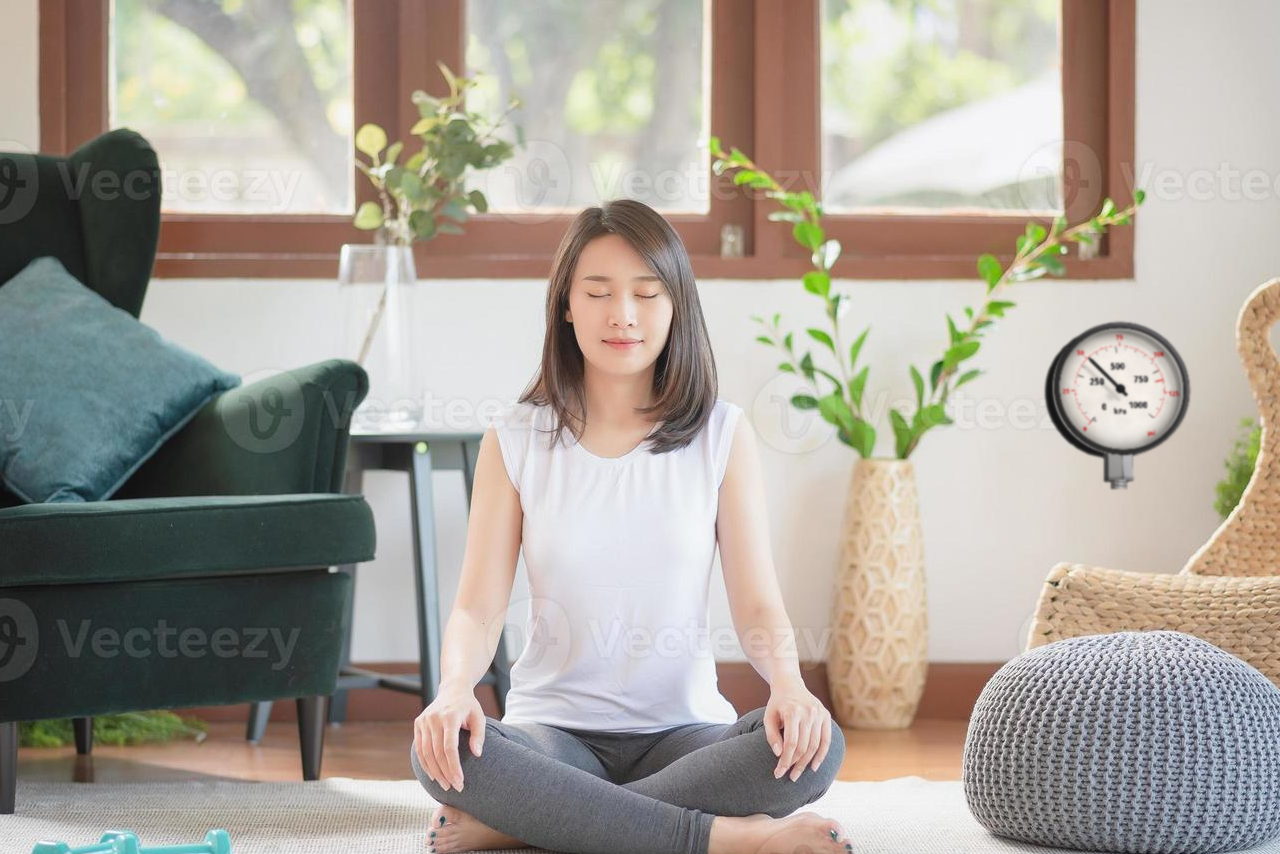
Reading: 350 kPa
